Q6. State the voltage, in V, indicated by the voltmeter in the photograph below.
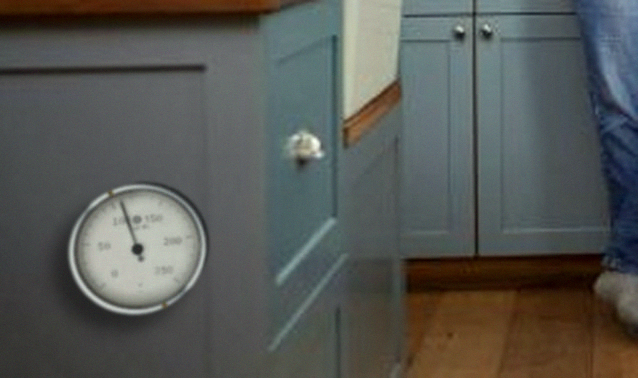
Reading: 110 V
